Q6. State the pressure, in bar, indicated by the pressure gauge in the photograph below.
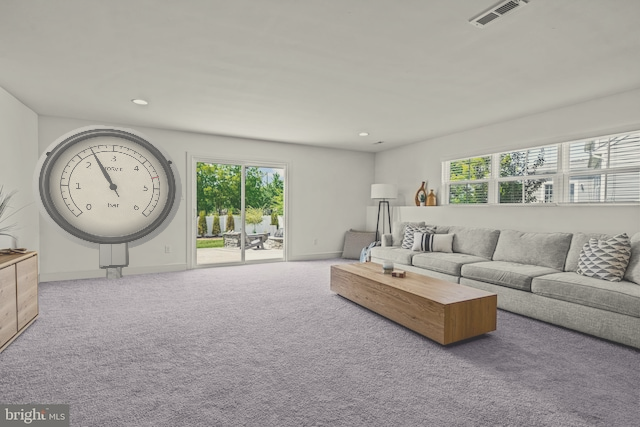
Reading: 2.4 bar
